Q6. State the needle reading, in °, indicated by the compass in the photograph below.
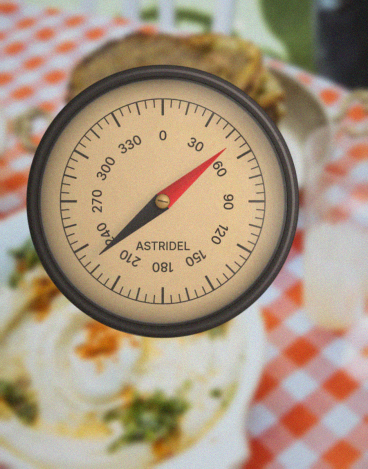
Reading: 50 °
